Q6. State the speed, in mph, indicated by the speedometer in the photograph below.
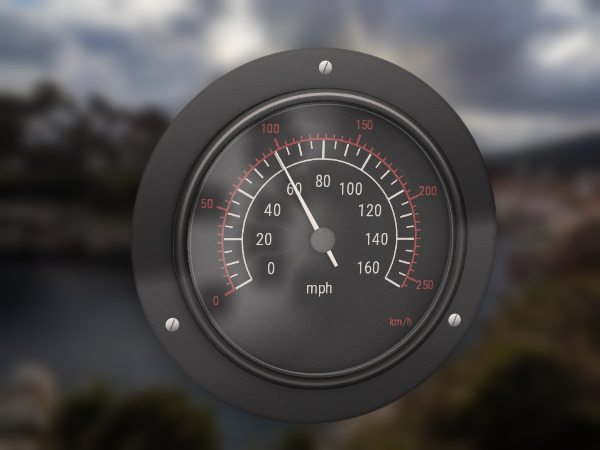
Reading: 60 mph
